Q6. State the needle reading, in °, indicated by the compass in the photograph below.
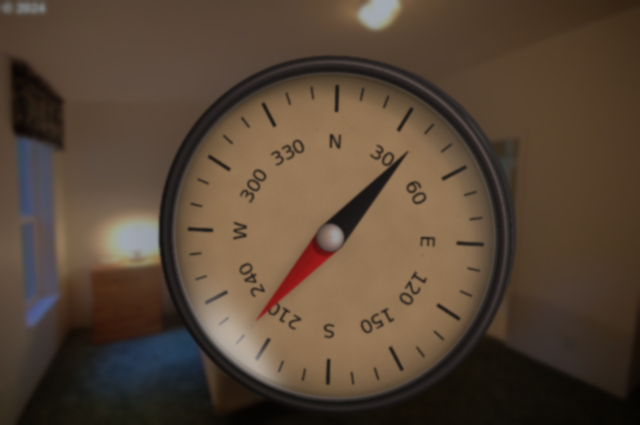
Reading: 220 °
